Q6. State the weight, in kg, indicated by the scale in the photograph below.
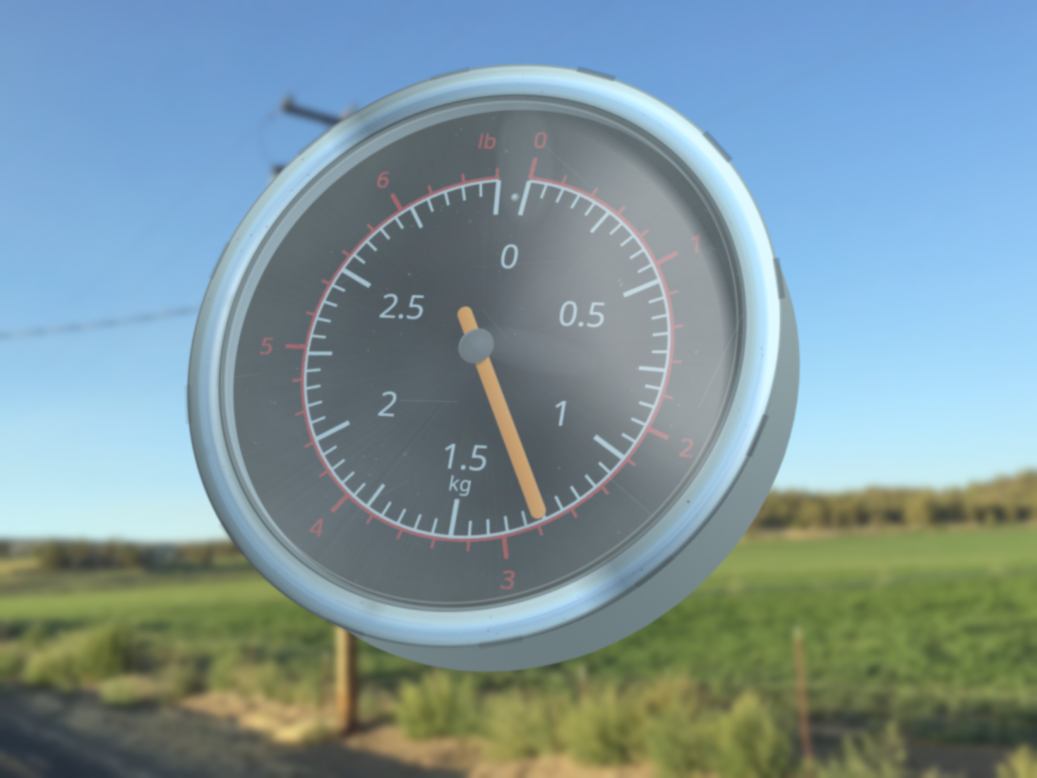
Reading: 1.25 kg
